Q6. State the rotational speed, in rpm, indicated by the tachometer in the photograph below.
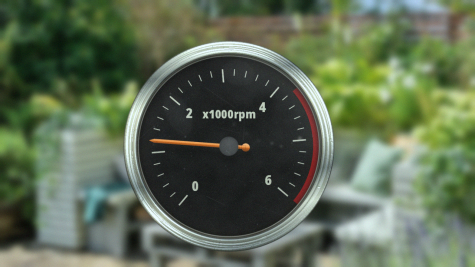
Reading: 1200 rpm
